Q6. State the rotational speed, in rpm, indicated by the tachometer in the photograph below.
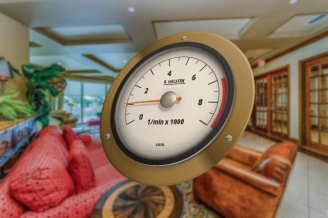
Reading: 1000 rpm
